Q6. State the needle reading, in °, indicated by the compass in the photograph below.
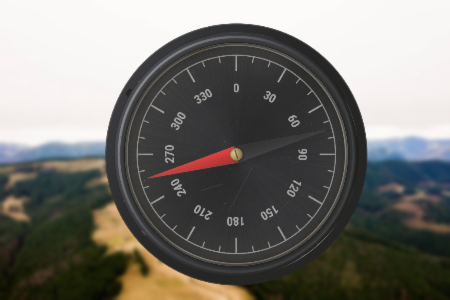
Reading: 255 °
